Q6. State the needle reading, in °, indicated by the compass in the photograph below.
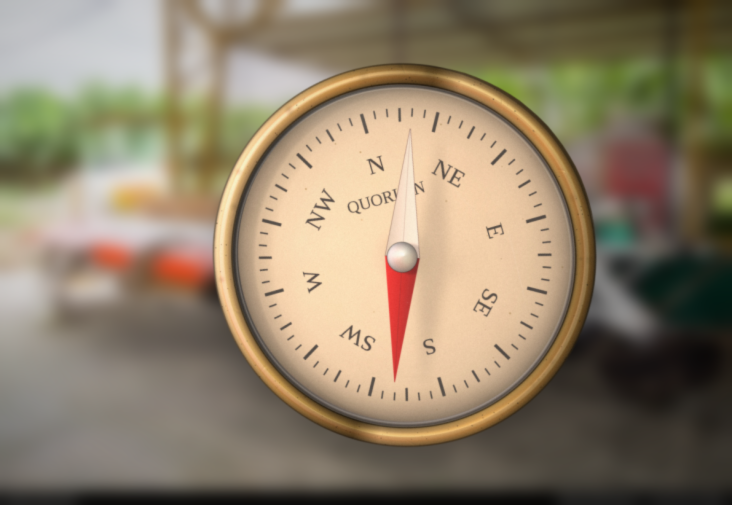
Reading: 200 °
